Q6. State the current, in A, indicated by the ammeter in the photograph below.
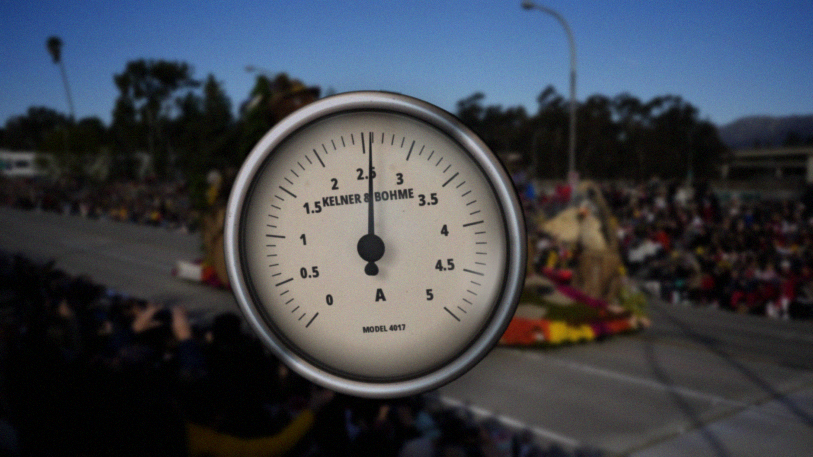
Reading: 2.6 A
